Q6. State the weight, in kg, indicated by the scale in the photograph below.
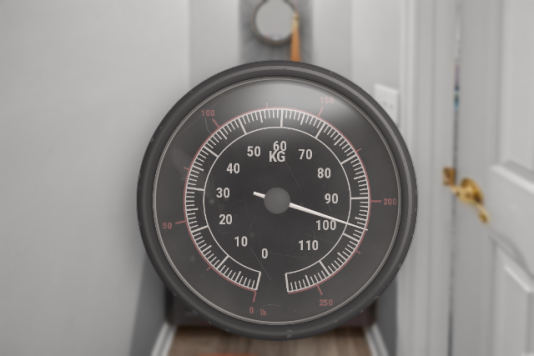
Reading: 97 kg
